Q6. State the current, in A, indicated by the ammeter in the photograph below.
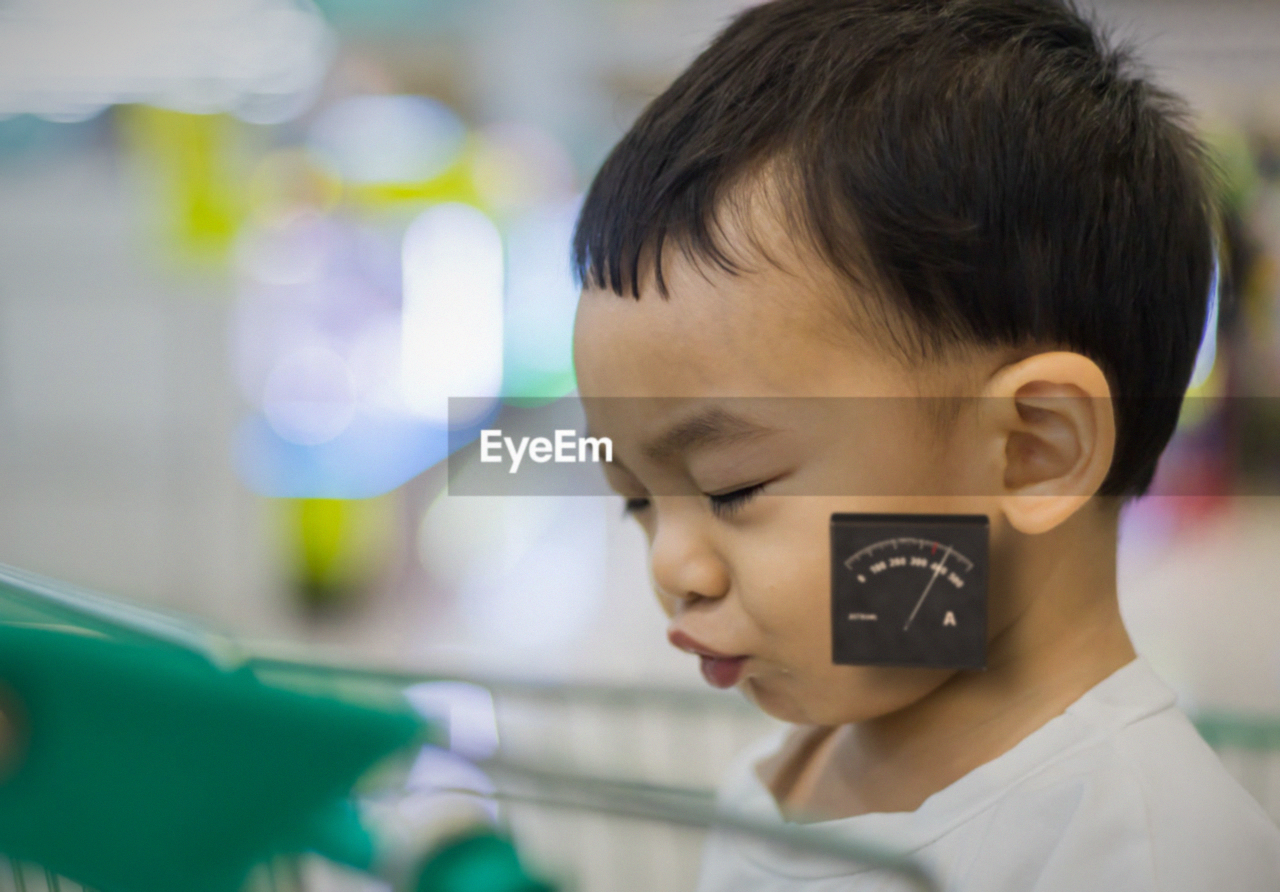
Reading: 400 A
